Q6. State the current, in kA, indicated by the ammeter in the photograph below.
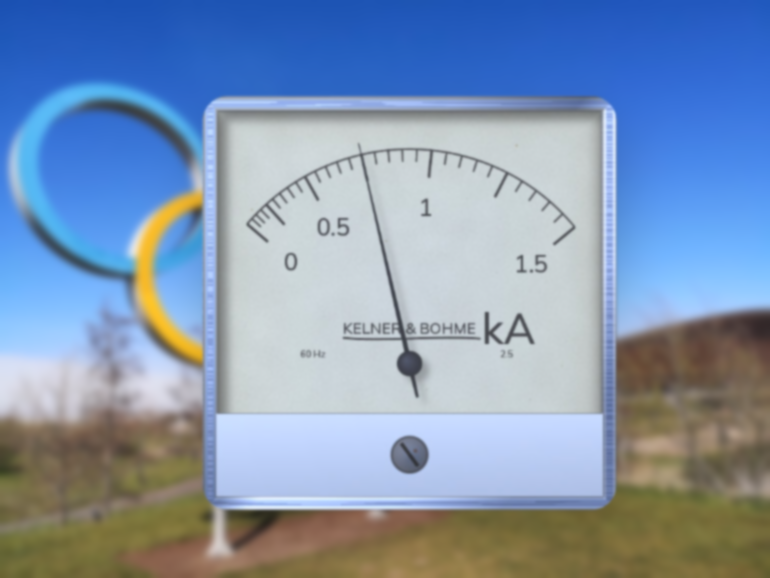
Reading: 0.75 kA
